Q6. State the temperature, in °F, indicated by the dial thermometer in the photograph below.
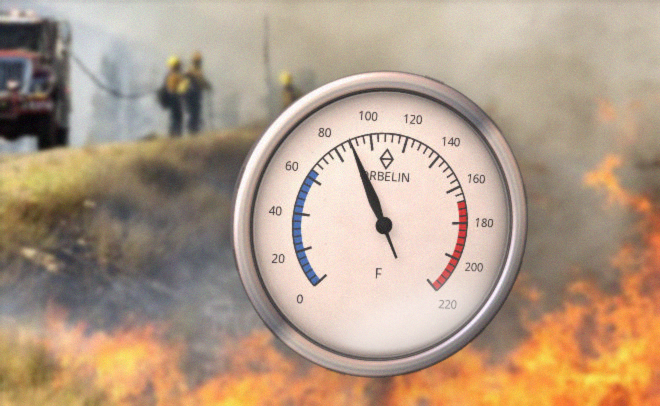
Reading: 88 °F
